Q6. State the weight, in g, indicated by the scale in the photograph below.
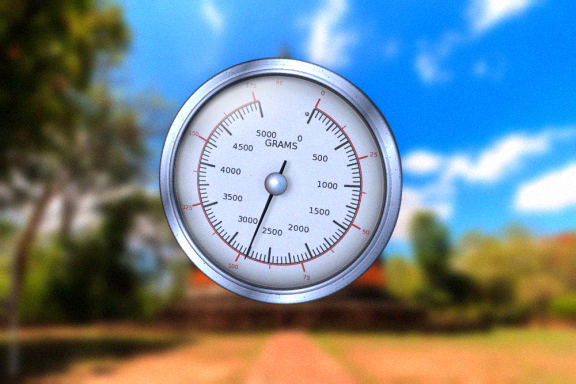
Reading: 2750 g
